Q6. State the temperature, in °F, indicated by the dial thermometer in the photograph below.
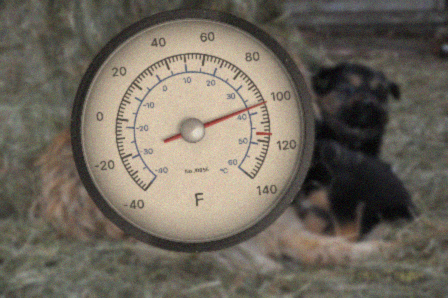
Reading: 100 °F
